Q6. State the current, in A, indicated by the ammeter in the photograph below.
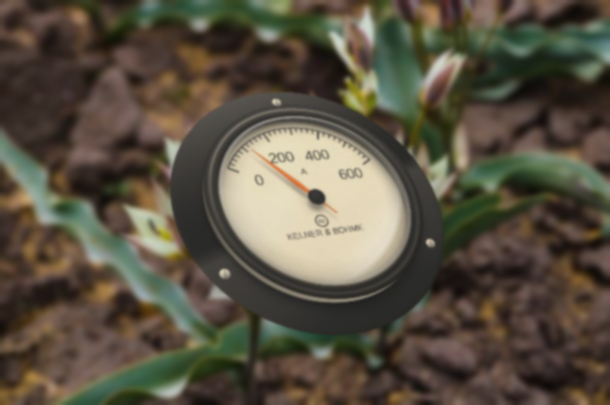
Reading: 100 A
